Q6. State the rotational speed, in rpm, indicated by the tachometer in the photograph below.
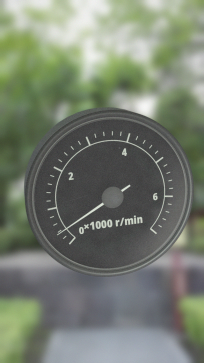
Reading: 400 rpm
